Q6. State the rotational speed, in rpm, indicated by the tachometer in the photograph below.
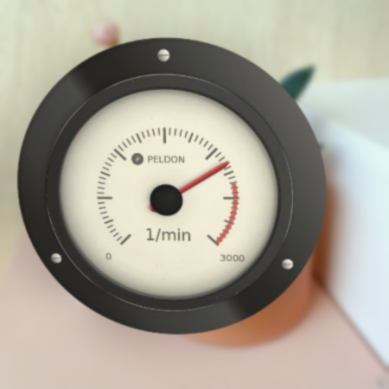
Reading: 2150 rpm
